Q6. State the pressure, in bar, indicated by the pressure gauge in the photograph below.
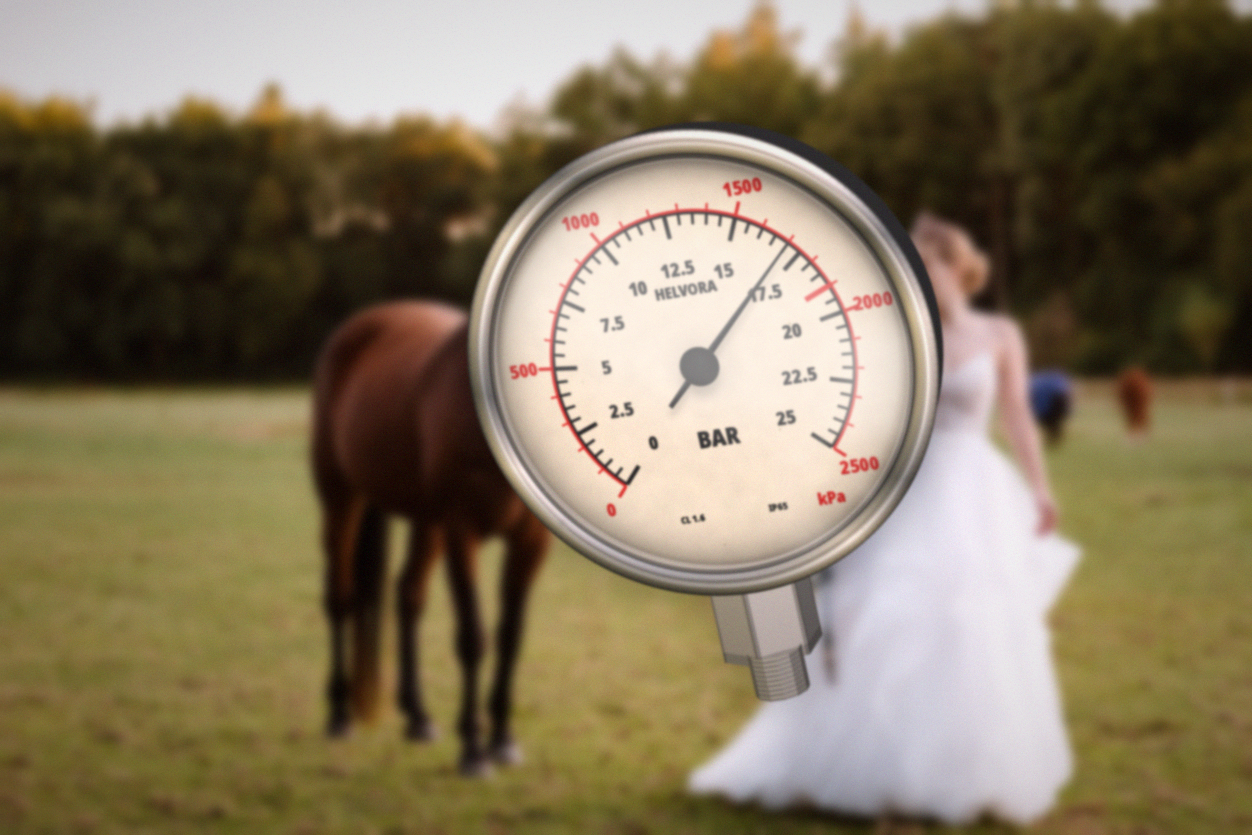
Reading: 17 bar
